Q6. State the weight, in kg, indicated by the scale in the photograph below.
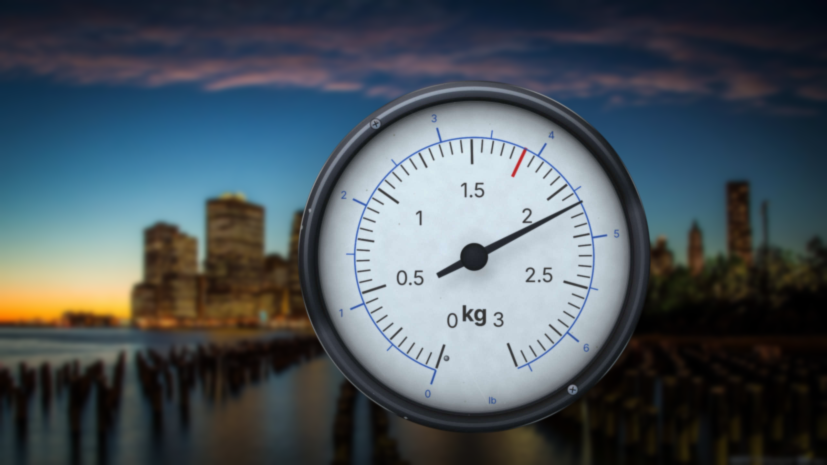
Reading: 2.1 kg
